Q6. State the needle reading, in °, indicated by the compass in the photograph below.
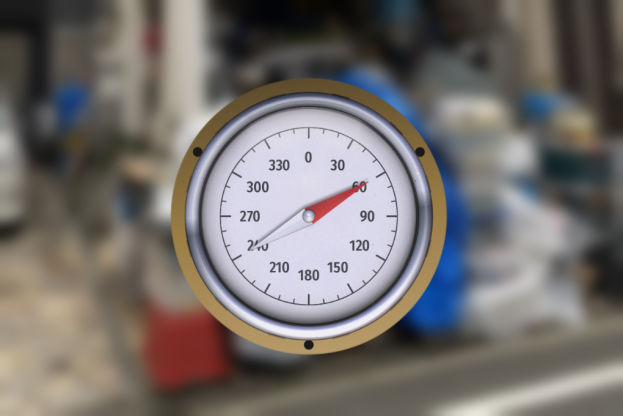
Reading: 60 °
